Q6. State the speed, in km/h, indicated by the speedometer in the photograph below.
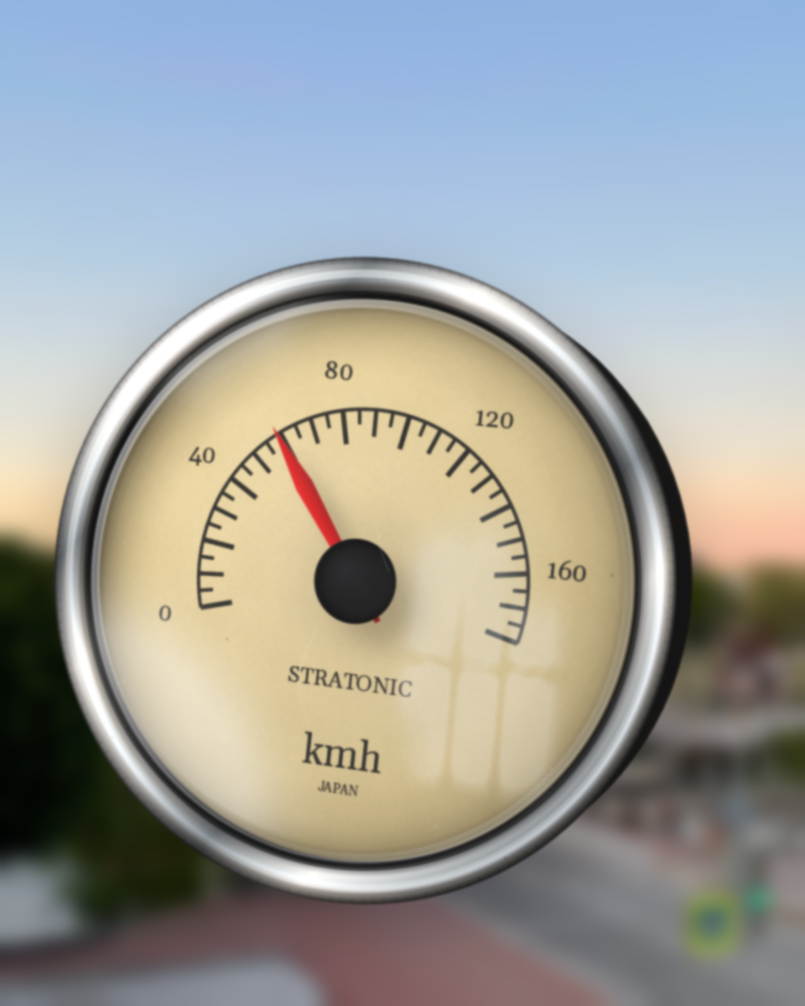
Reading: 60 km/h
